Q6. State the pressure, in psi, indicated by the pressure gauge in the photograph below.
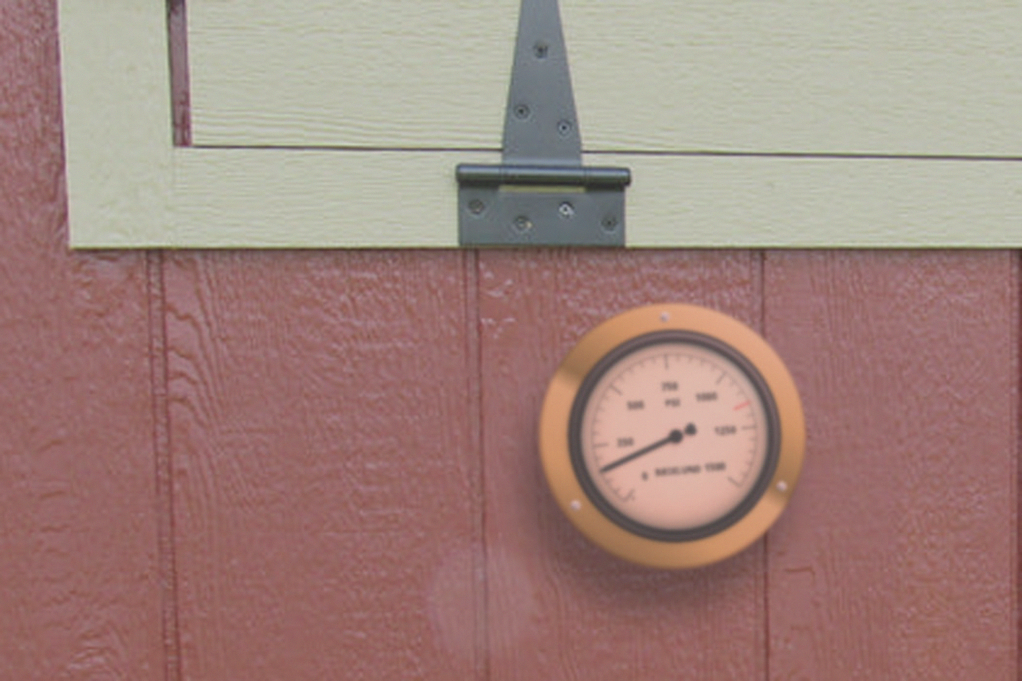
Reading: 150 psi
